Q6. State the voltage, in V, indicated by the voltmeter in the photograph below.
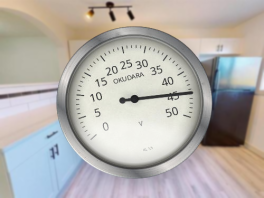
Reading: 45 V
